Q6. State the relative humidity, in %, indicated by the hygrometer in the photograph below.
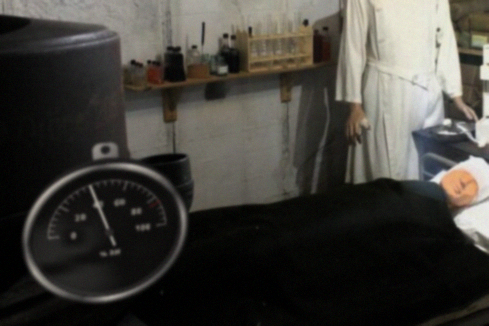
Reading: 40 %
